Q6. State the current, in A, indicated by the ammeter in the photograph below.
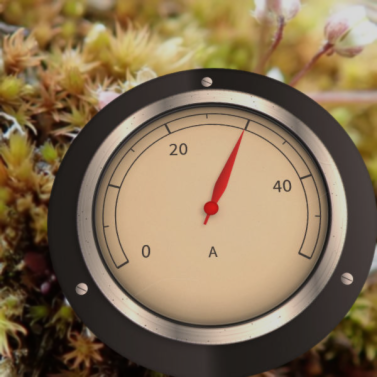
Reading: 30 A
